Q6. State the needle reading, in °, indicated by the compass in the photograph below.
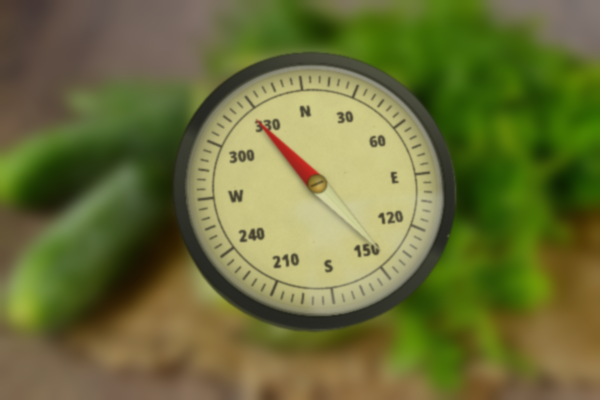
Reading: 325 °
